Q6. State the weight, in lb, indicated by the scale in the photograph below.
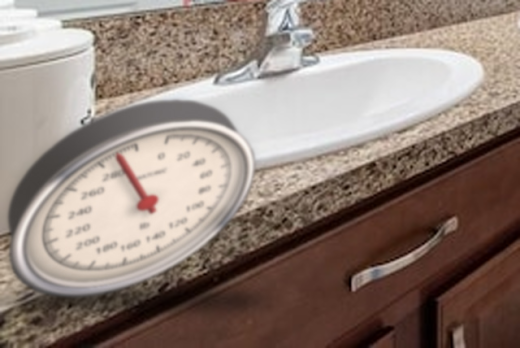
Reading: 290 lb
